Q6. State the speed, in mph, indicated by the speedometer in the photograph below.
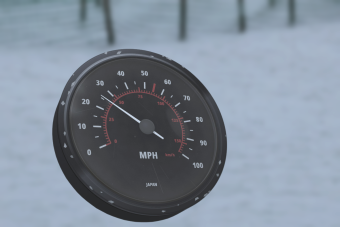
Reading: 25 mph
